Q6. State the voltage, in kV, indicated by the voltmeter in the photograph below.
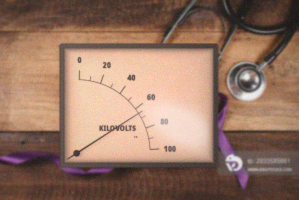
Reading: 65 kV
